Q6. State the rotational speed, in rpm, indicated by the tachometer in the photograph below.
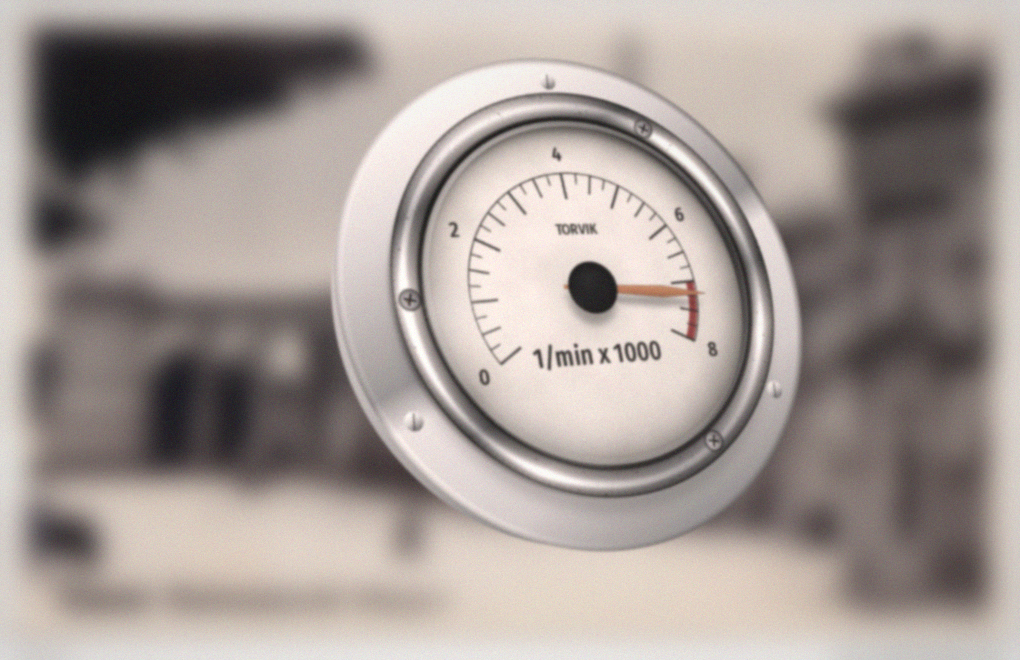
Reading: 7250 rpm
